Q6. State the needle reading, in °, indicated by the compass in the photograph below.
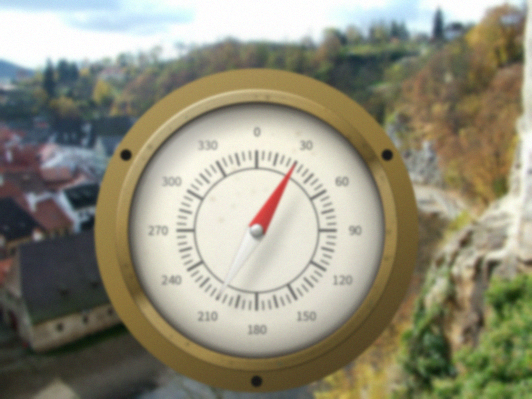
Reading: 30 °
